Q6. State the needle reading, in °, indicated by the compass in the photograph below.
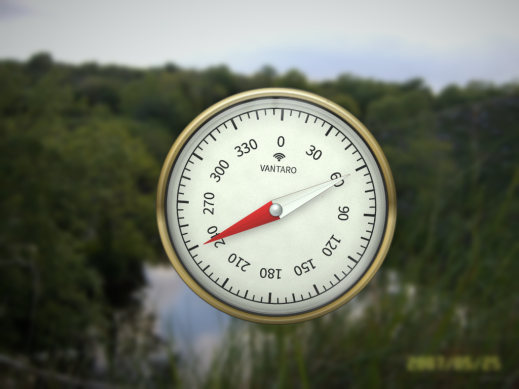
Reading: 240 °
